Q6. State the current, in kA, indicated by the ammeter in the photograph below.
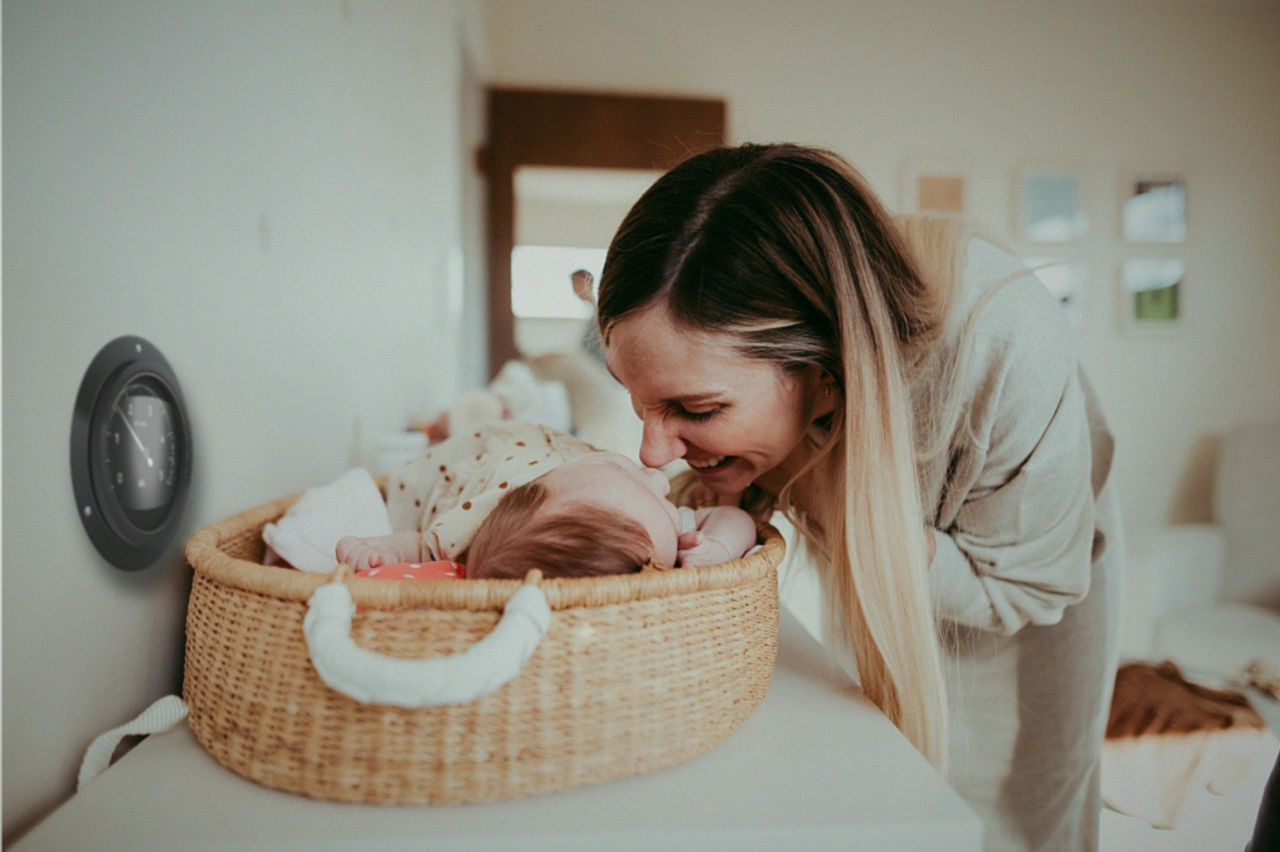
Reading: 1.5 kA
